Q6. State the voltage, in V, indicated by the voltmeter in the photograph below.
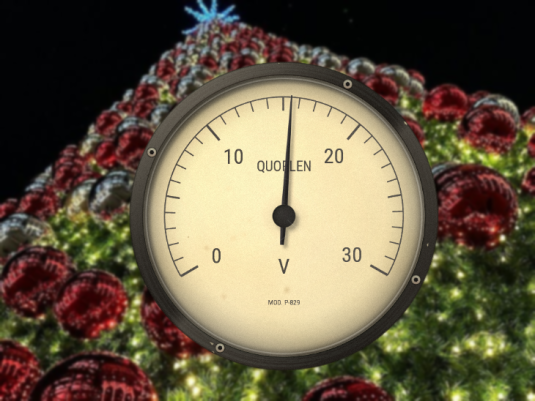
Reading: 15.5 V
